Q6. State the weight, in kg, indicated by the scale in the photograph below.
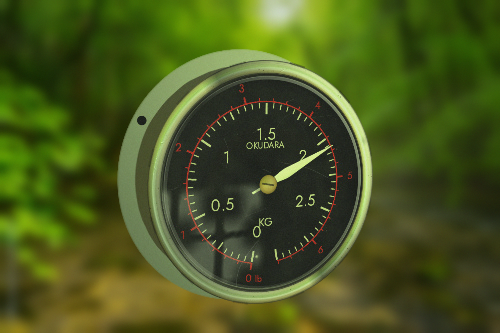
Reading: 2.05 kg
